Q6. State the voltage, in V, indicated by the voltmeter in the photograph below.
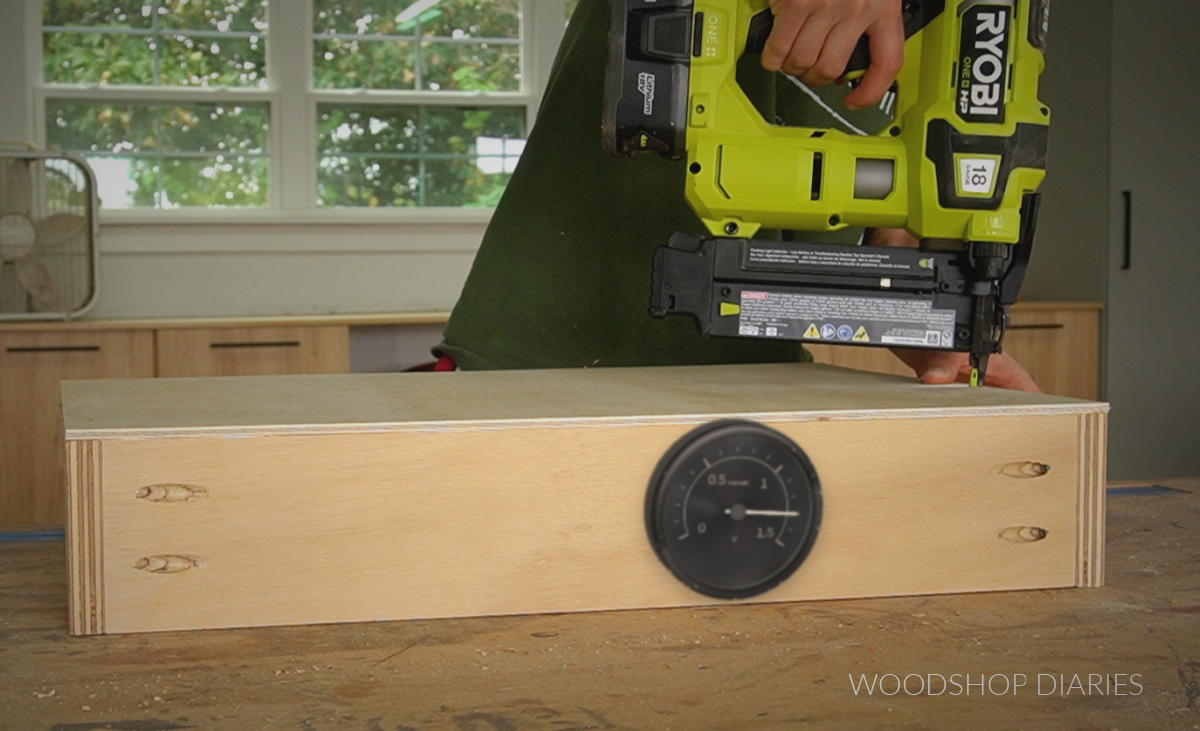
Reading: 1.3 V
